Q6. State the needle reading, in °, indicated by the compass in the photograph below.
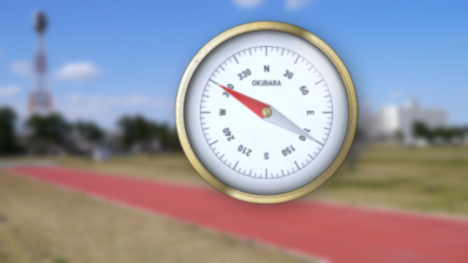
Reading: 300 °
